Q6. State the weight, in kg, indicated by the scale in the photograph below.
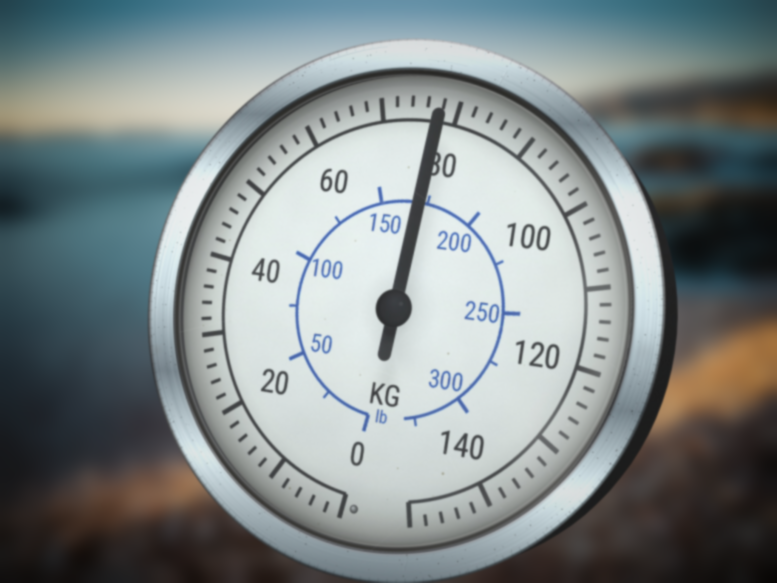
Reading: 78 kg
